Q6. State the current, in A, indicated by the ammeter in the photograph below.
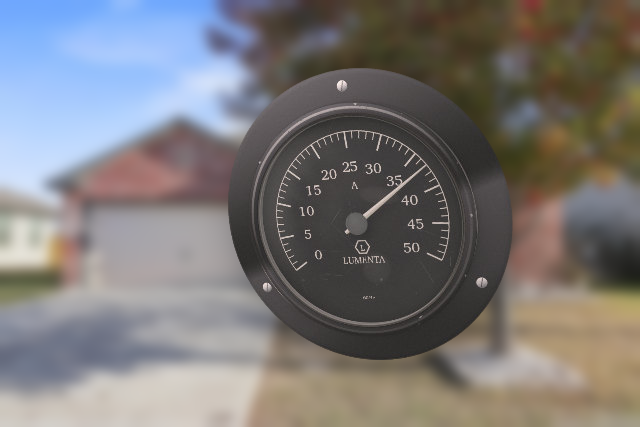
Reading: 37 A
